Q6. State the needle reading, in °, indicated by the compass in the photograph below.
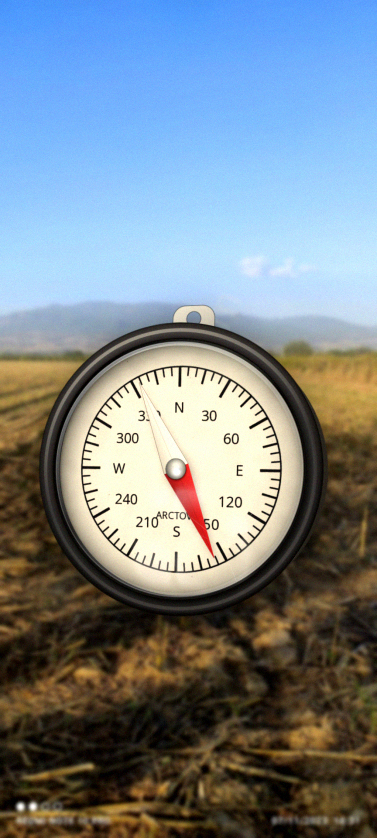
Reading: 155 °
